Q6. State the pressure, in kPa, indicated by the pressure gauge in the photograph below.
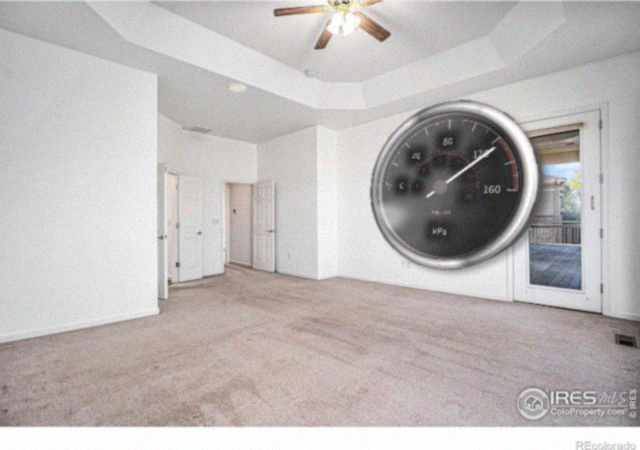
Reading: 125 kPa
